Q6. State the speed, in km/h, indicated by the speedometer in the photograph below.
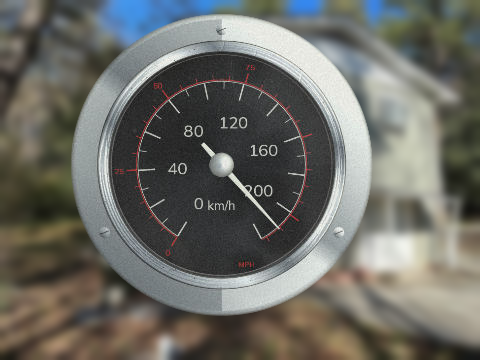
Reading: 210 km/h
